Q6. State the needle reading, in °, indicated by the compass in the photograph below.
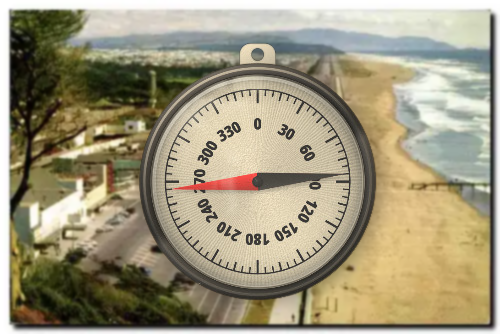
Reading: 265 °
